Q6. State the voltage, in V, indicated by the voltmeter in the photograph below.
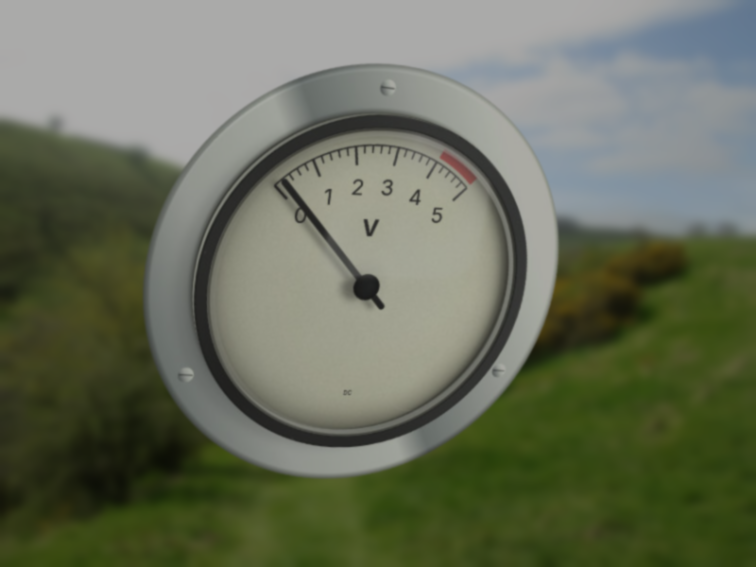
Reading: 0.2 V
